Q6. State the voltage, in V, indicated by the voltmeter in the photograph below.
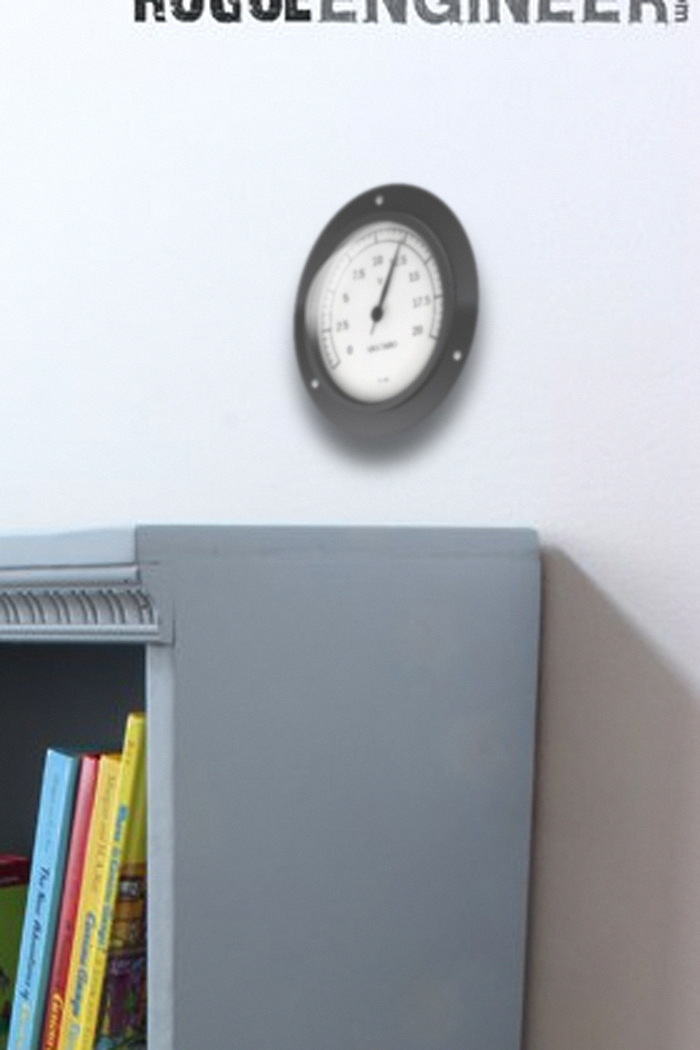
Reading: 12.5 V
